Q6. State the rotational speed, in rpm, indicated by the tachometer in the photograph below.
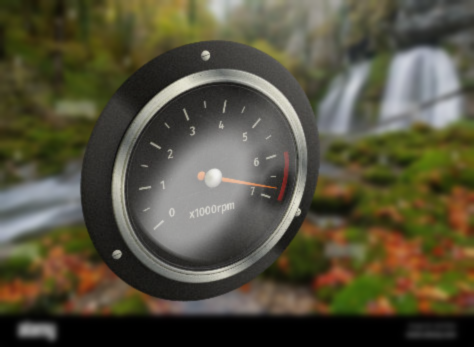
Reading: 6750 rpm
